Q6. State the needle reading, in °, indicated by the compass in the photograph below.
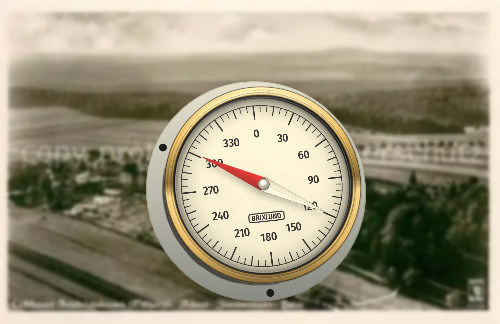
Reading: 300 °
